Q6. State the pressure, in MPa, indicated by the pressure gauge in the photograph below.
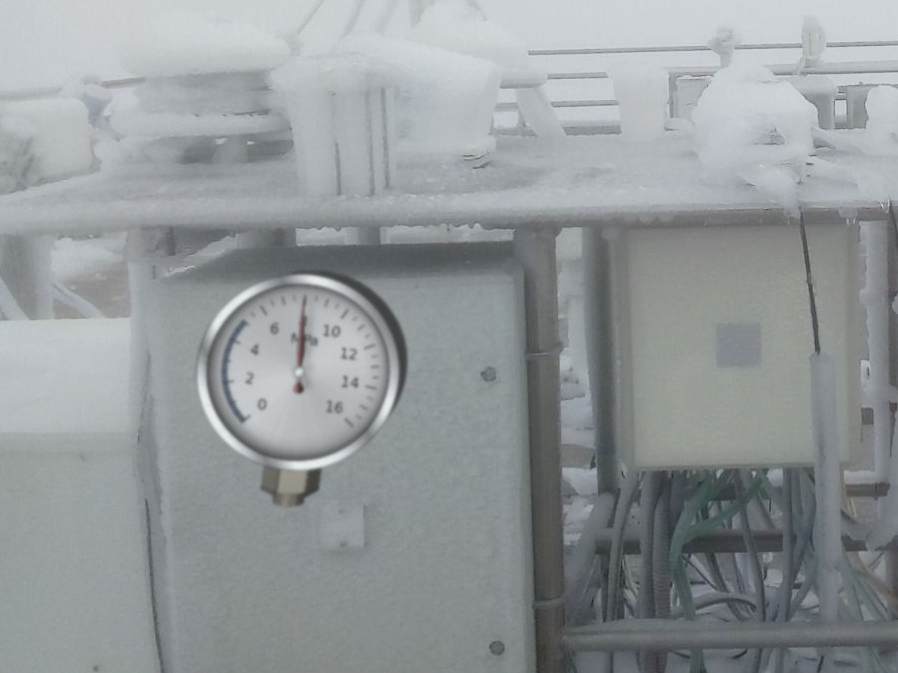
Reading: 8 MPa
